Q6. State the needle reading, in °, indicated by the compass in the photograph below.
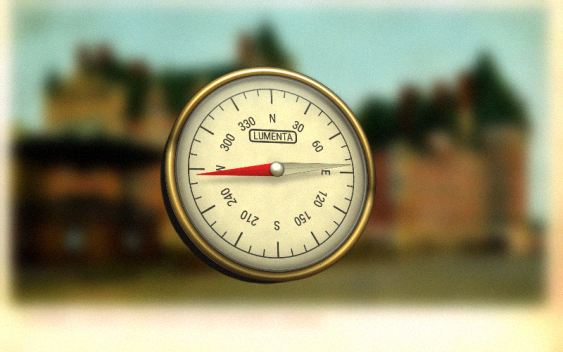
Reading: 265 °
